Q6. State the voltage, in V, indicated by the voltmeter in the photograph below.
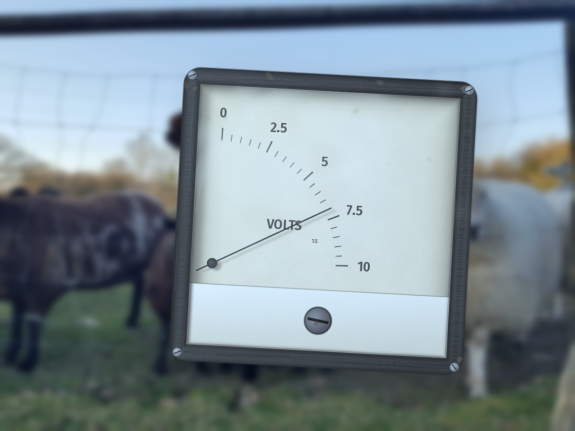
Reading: 7 V
